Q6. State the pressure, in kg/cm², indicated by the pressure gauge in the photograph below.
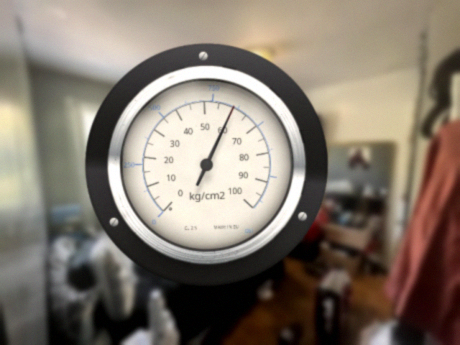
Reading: 60 kg/cm²
